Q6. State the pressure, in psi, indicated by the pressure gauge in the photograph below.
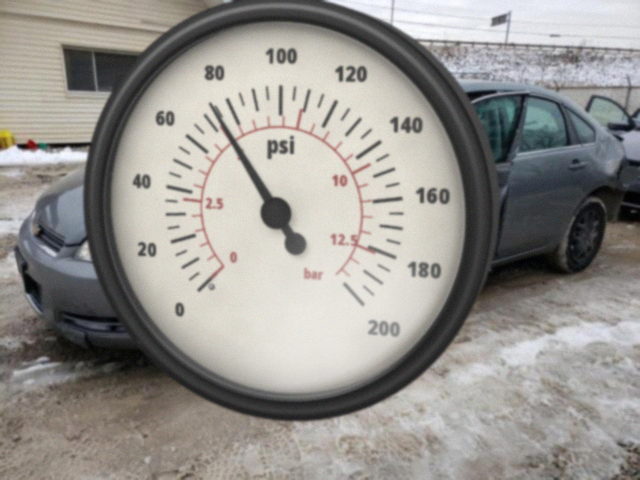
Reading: 75 psi
